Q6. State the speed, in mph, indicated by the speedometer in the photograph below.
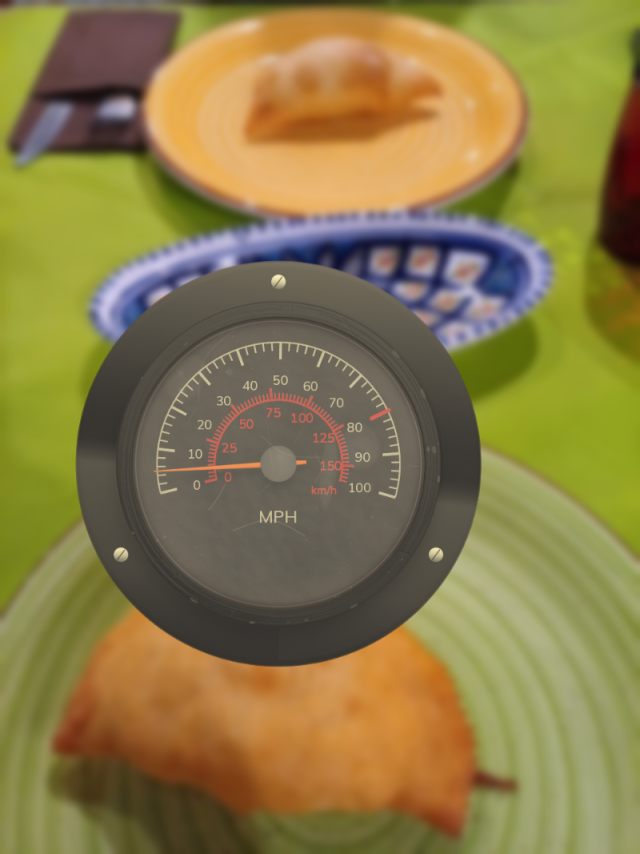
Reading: 5 mph
